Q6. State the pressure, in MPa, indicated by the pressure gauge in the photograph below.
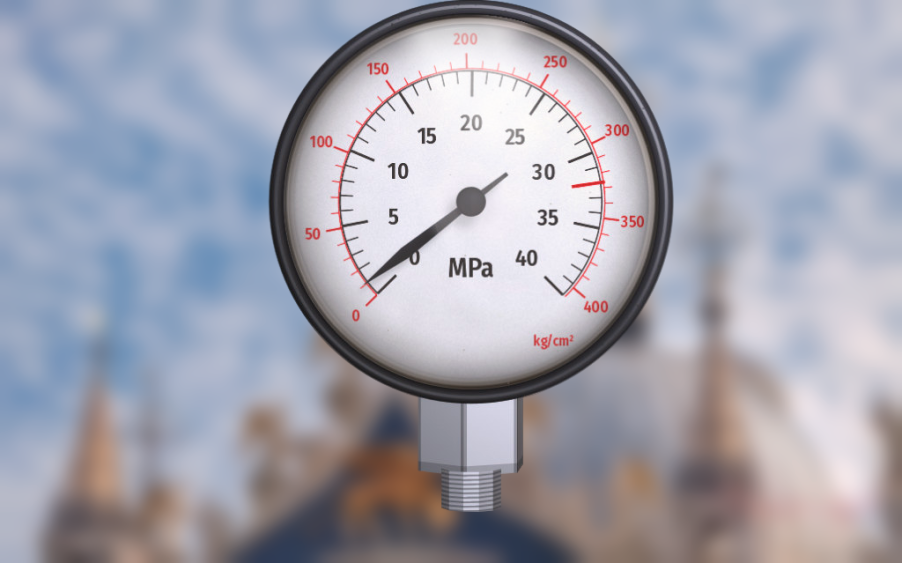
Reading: 1 MPa
